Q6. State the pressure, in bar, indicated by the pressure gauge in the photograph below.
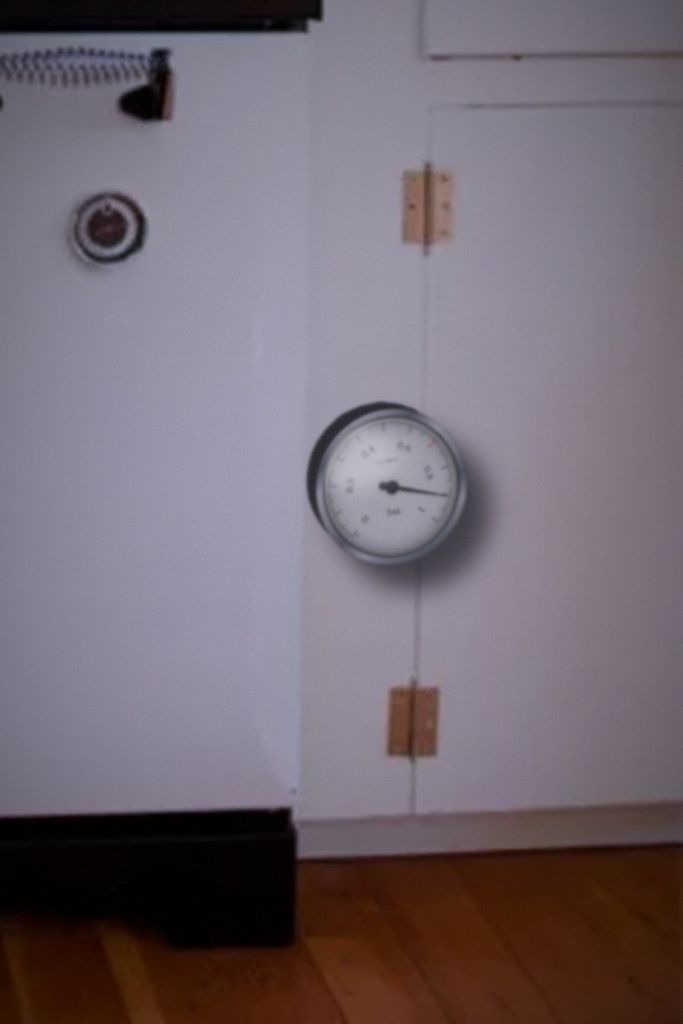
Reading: 0.9 bar
